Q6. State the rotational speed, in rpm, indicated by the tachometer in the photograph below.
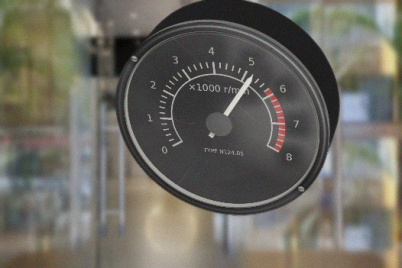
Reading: 5200 rpm
